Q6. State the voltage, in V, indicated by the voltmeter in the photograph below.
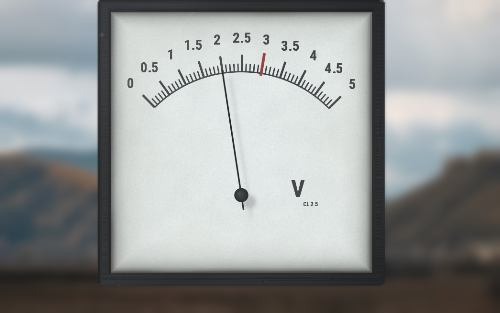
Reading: 2 V
